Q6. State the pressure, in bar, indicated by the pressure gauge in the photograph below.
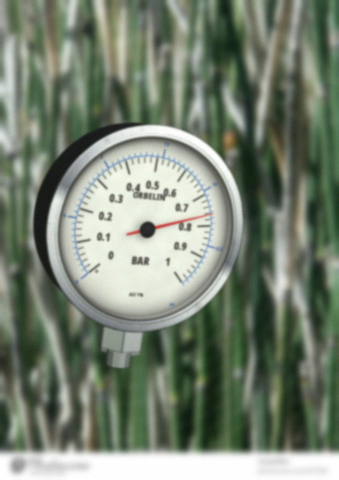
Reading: 0.76 bar
